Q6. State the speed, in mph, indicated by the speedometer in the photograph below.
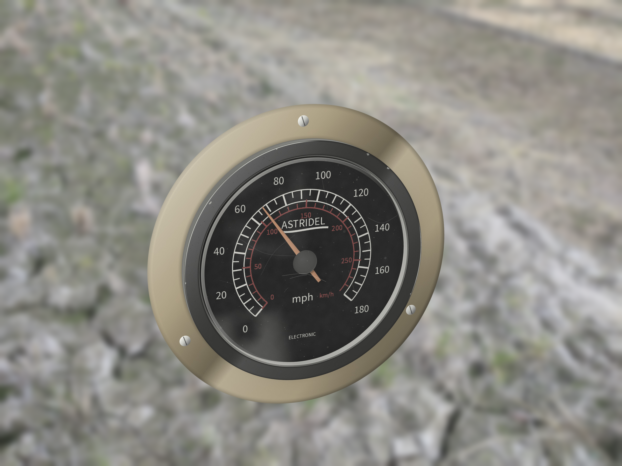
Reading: 67.5 mph
